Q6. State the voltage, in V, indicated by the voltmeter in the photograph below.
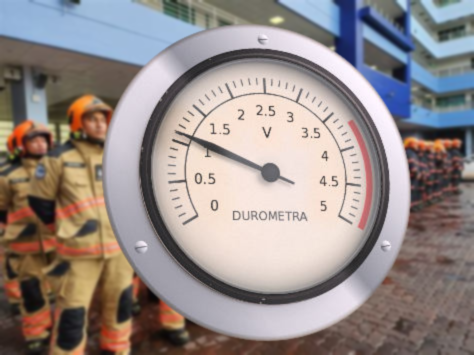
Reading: 1.1 V
